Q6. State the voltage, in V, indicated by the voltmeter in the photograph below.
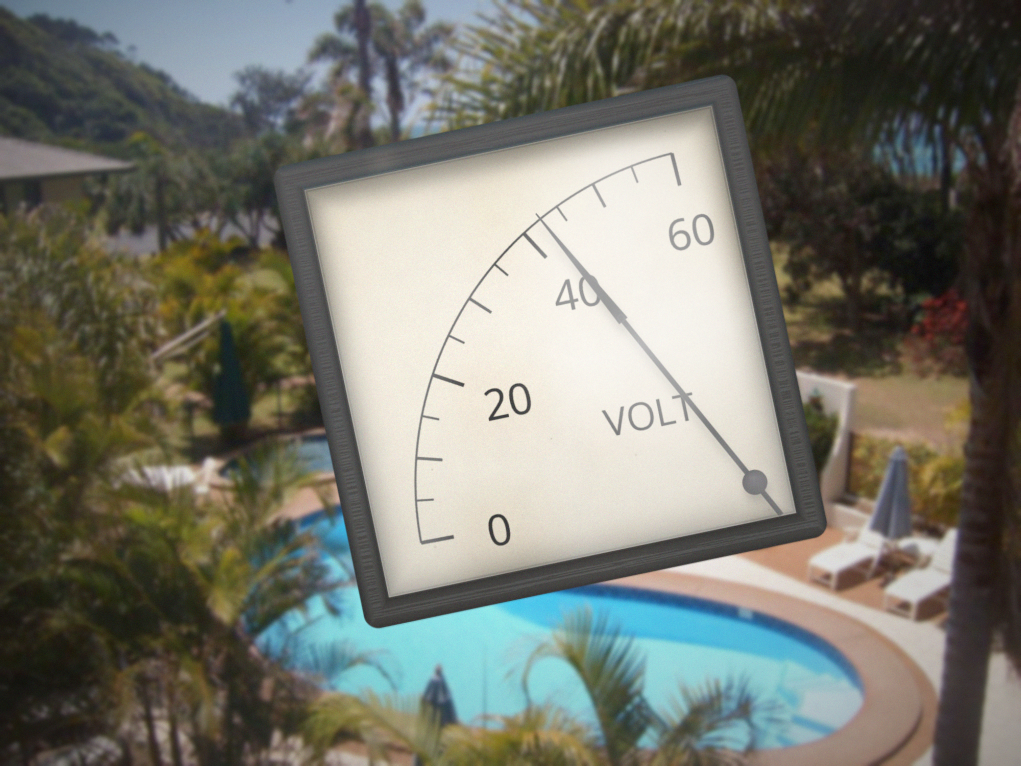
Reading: 42.5 V
